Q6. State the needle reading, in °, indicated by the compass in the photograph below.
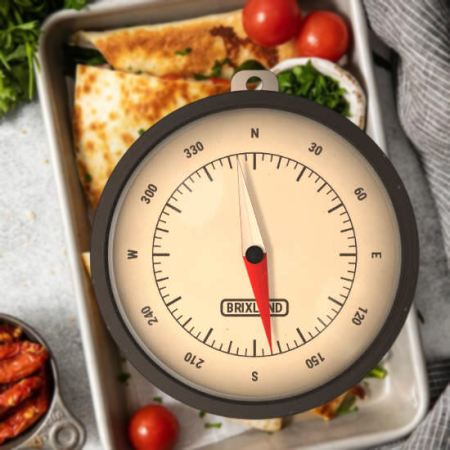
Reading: 170 °
